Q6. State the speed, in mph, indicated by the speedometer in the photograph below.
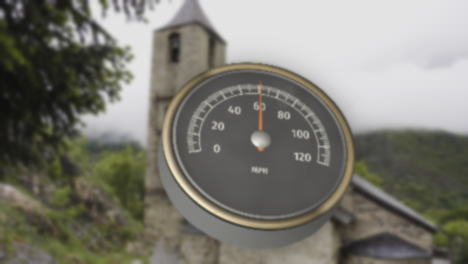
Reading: 60 mph
